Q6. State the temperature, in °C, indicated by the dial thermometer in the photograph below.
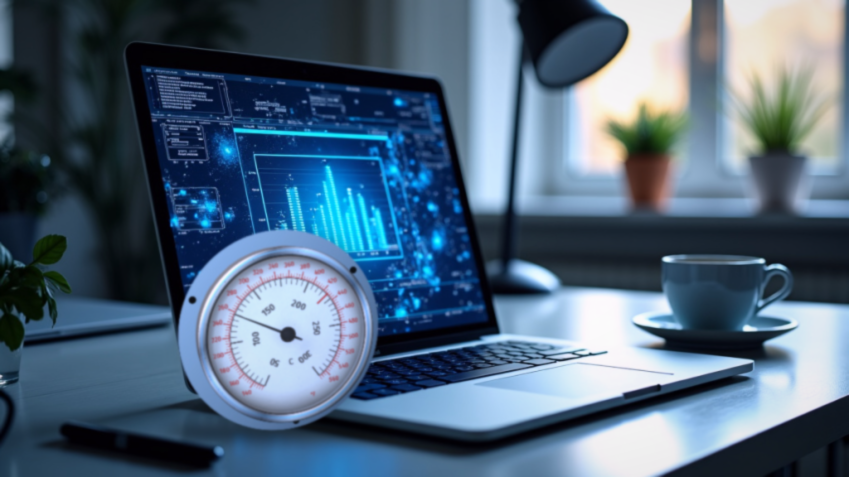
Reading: 125 °C
